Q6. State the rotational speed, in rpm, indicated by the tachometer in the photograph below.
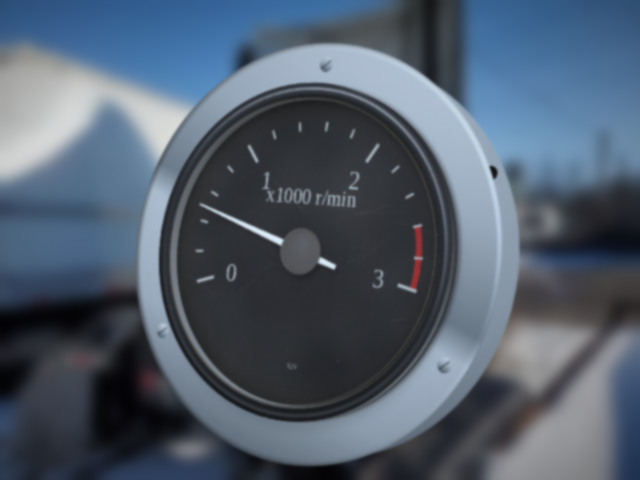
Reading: 500 rpm
